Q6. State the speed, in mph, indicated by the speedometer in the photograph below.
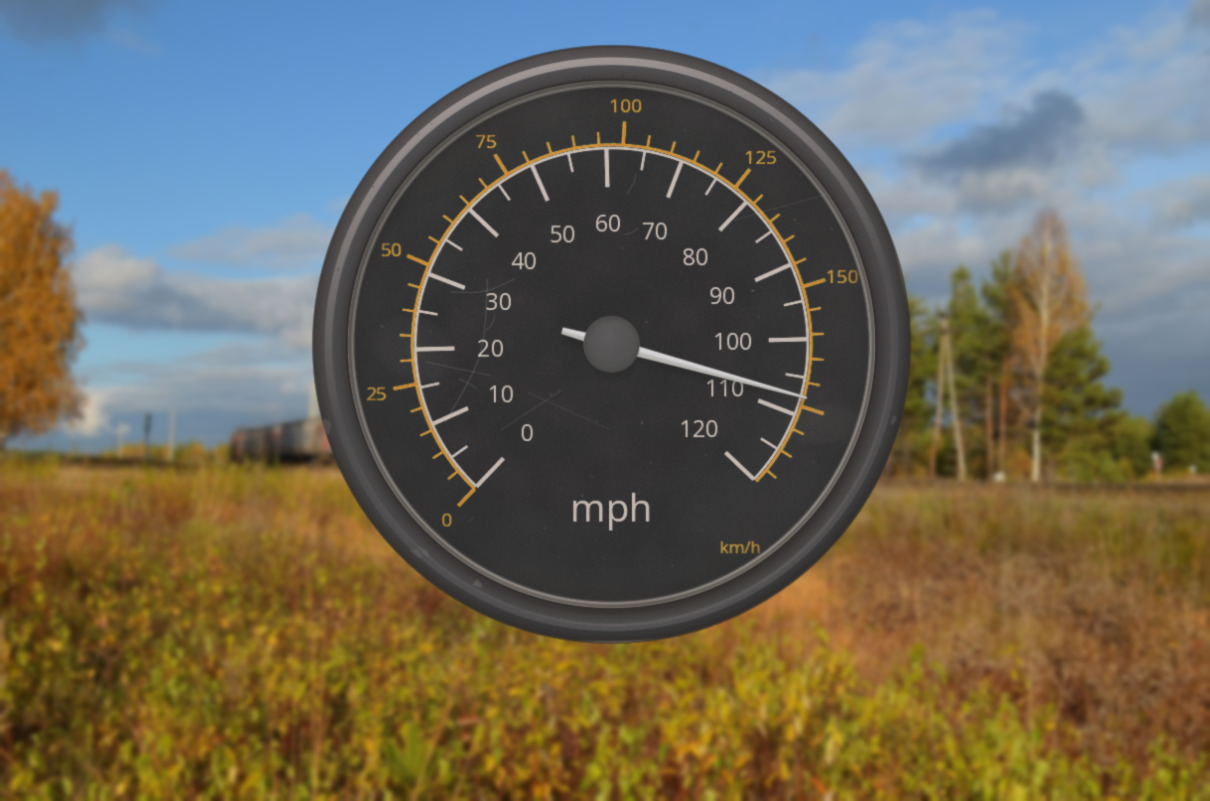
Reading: 107.5 mph
